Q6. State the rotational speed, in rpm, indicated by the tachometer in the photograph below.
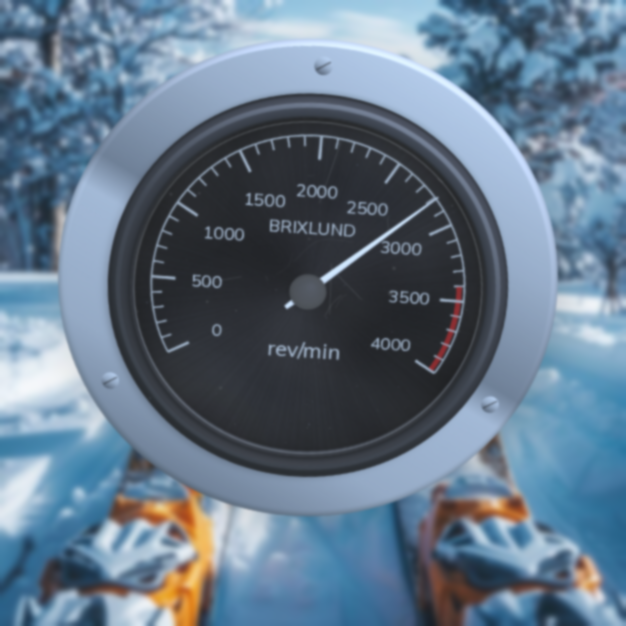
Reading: 2800 rpm
